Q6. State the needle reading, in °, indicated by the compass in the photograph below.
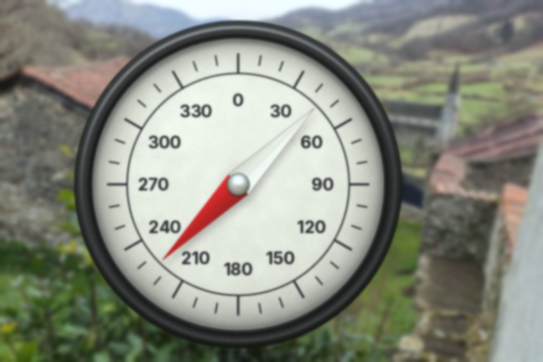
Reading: 225 °
